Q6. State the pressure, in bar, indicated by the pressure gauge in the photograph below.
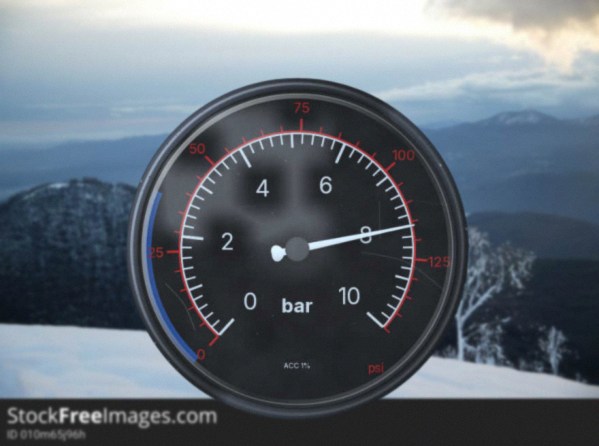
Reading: 8 bar
